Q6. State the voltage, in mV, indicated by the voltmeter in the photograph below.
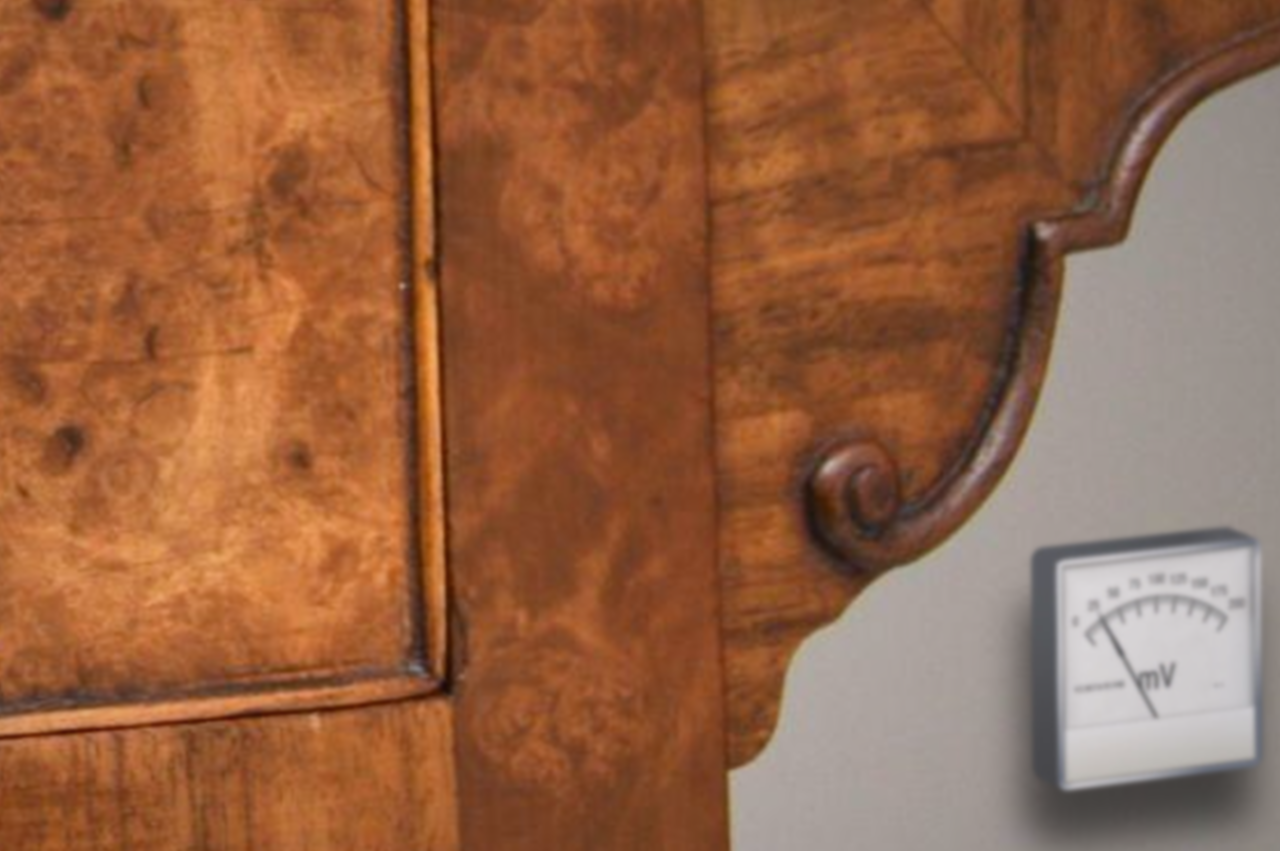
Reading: 25 mV
